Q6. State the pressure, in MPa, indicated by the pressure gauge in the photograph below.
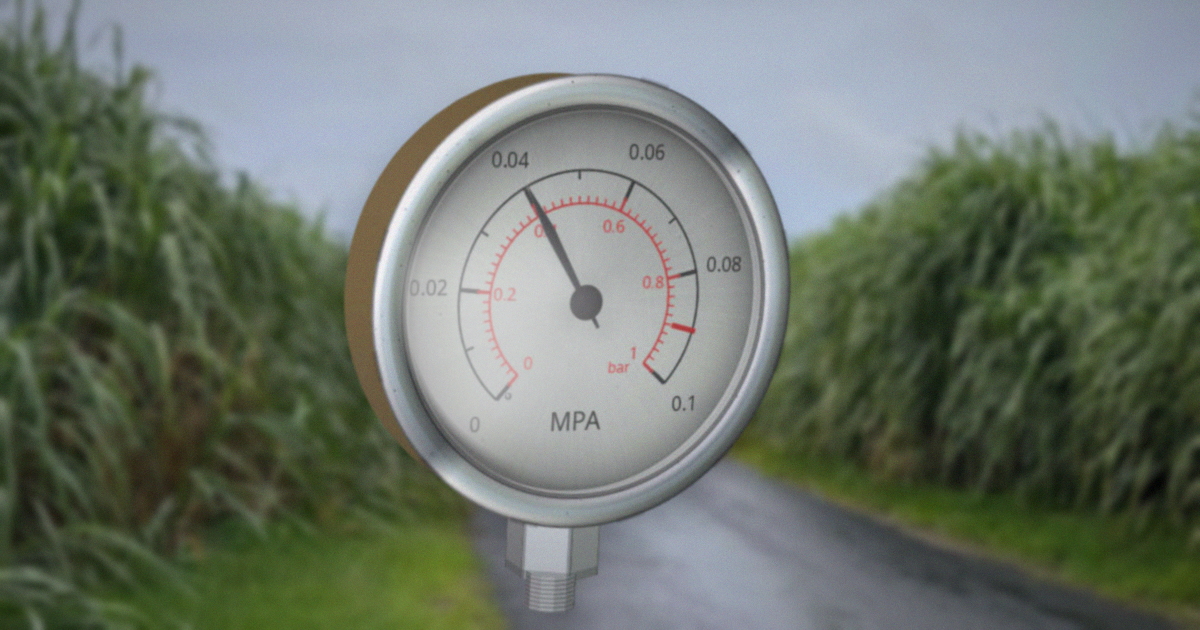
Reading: 0.04 MPa
